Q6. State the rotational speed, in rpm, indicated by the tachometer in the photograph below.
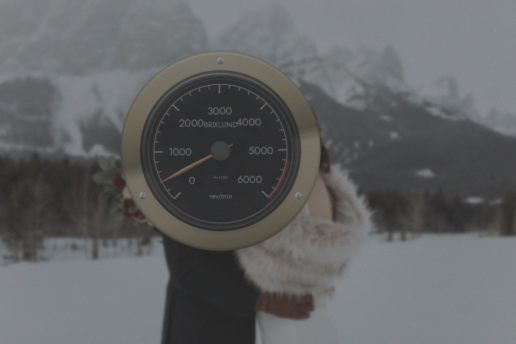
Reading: 400 rpm
